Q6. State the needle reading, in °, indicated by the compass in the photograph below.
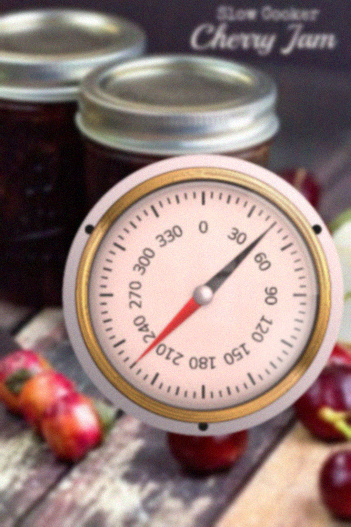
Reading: 225 °
